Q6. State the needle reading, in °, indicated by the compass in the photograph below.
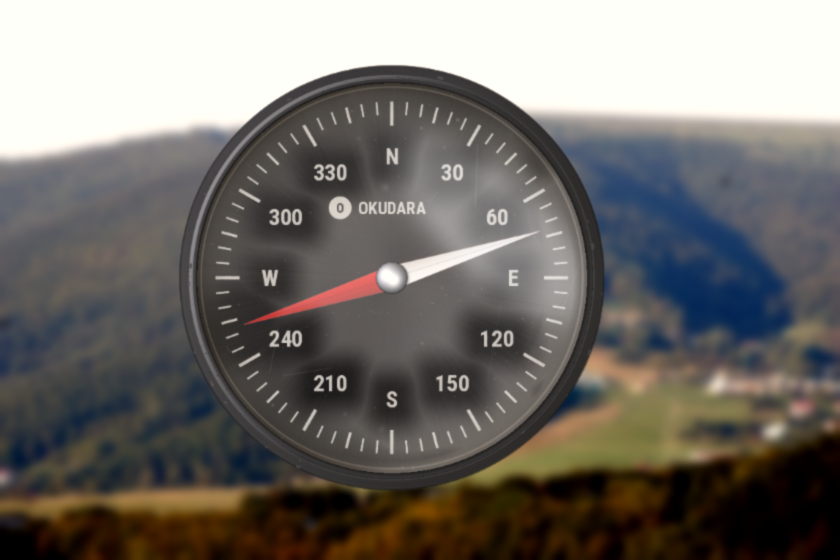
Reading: 252.5 °
